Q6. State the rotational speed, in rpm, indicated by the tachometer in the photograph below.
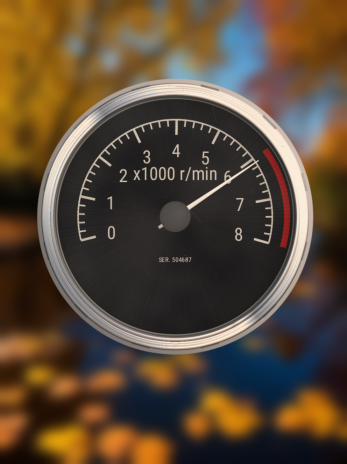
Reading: 6100 rpm
